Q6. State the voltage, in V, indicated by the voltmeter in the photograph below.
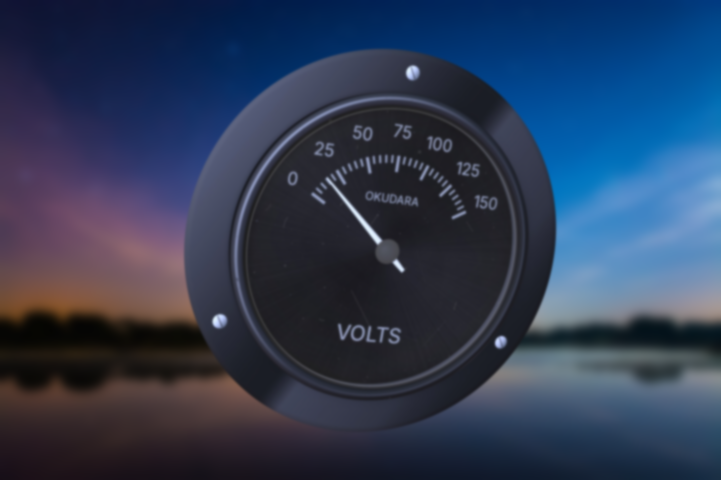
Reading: 15 V
